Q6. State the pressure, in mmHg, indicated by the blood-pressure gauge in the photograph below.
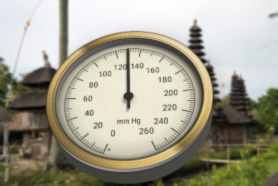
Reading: 130 mmHg
